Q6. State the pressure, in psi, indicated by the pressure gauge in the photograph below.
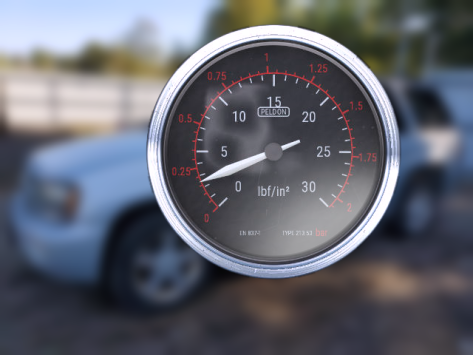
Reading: 2.5 psi
